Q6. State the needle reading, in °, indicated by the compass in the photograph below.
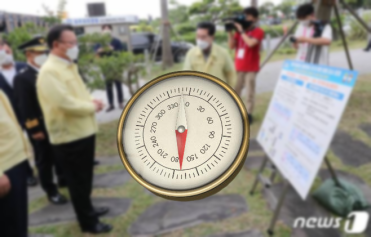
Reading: 170 °
